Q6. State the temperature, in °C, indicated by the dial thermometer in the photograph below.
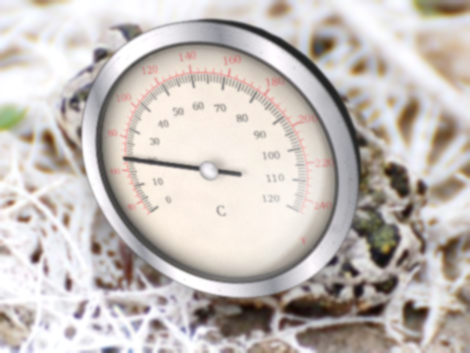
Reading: 20 °C
